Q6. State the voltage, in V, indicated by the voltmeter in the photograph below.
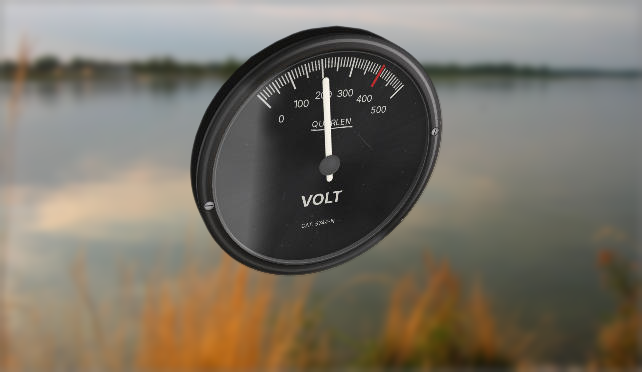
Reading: 200 V
